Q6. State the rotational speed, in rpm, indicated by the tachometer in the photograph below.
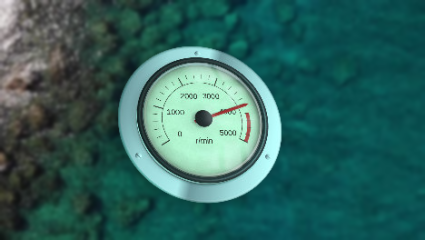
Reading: 4000 rpm
